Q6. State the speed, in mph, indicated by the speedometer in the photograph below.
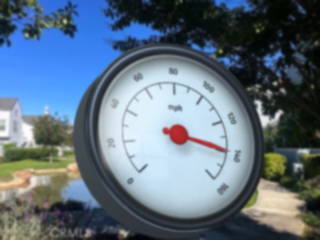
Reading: 140 mph
